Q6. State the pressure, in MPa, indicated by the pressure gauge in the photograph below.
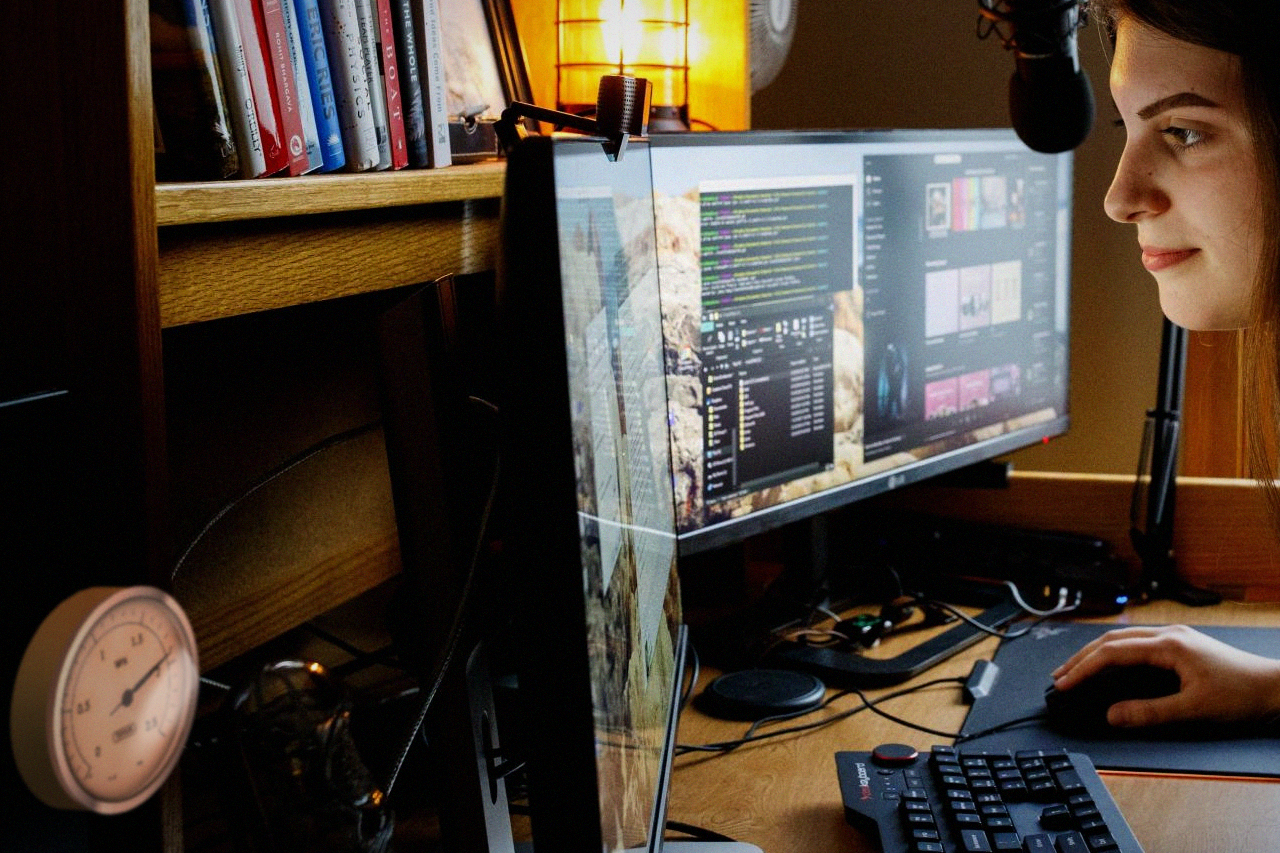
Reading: 1.9 MPa
